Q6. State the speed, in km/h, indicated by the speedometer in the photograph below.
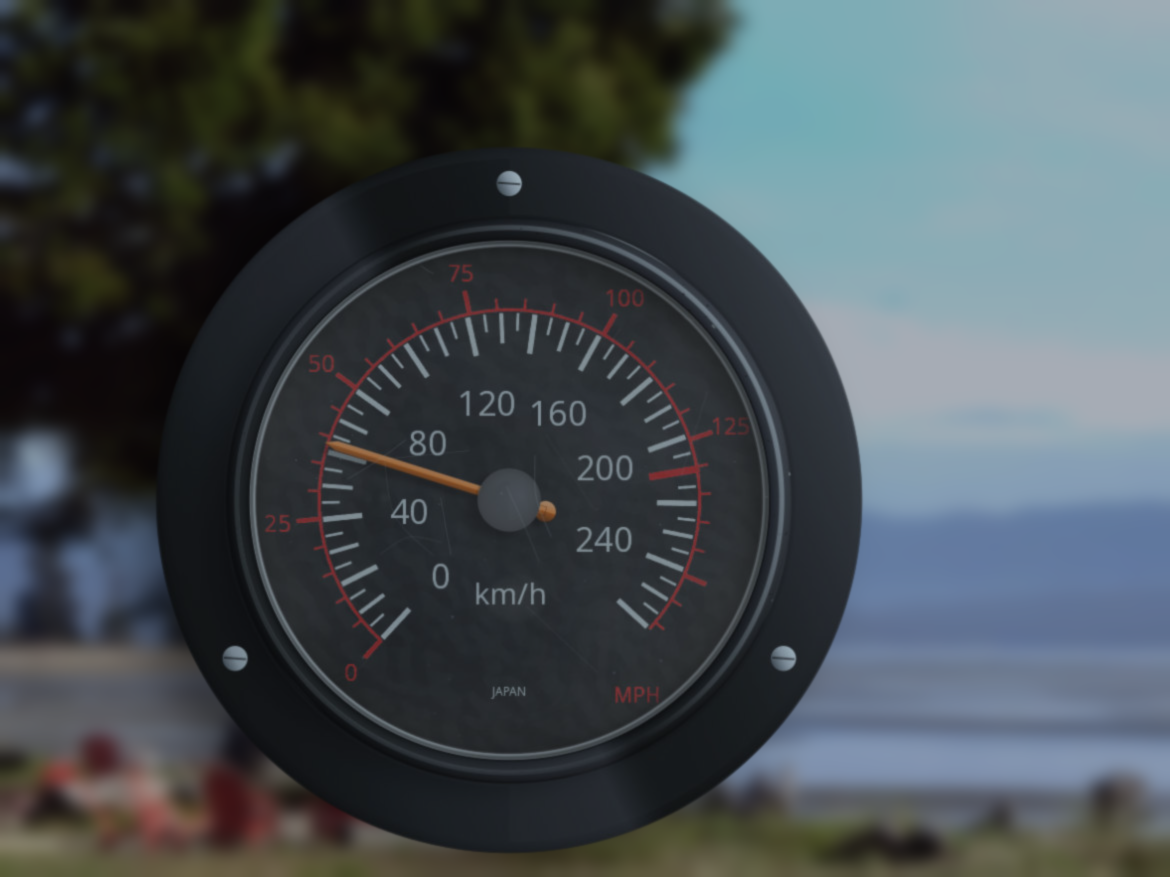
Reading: 62.5 km/h
